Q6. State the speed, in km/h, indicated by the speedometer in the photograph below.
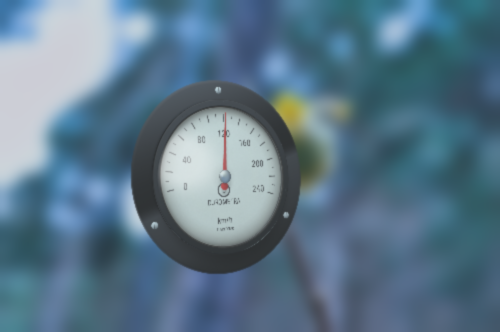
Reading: 120 km/h
